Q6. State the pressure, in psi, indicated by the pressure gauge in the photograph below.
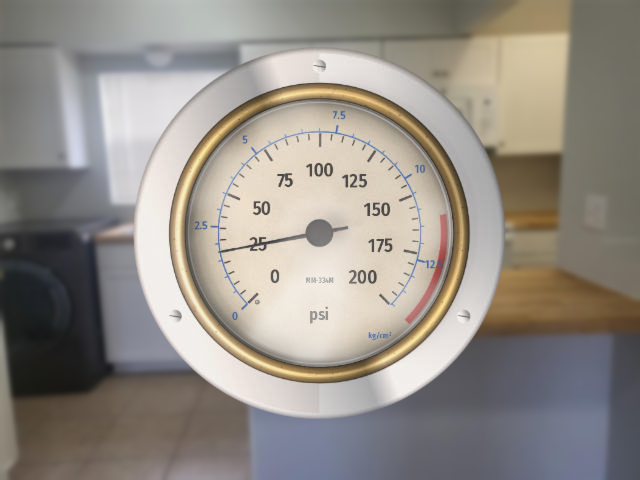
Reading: 25 psi
